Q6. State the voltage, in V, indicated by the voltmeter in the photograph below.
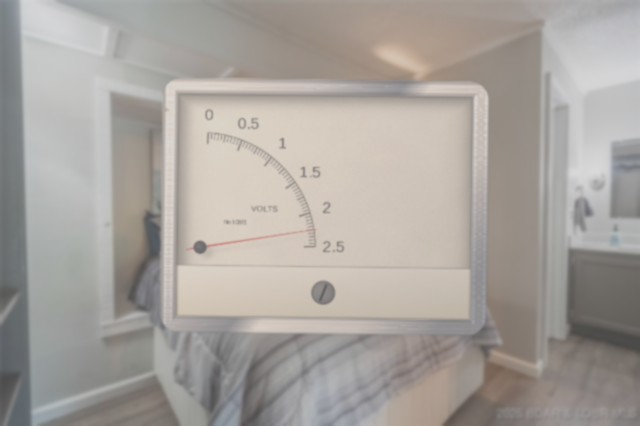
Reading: 2.25 V
